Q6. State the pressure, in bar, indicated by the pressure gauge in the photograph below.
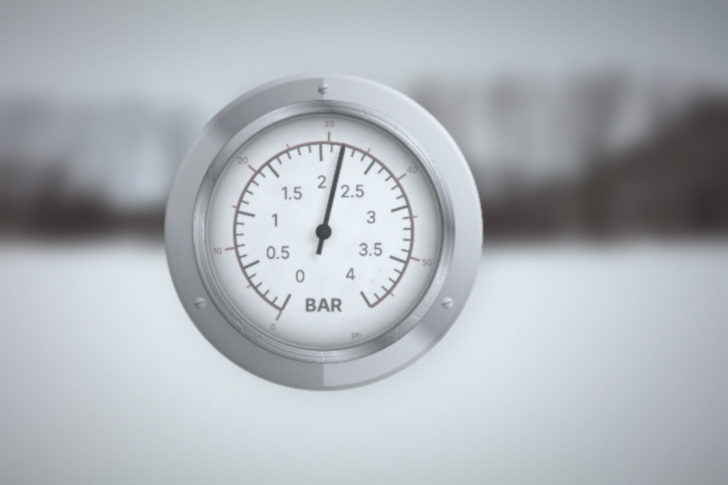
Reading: 2.2 bar
